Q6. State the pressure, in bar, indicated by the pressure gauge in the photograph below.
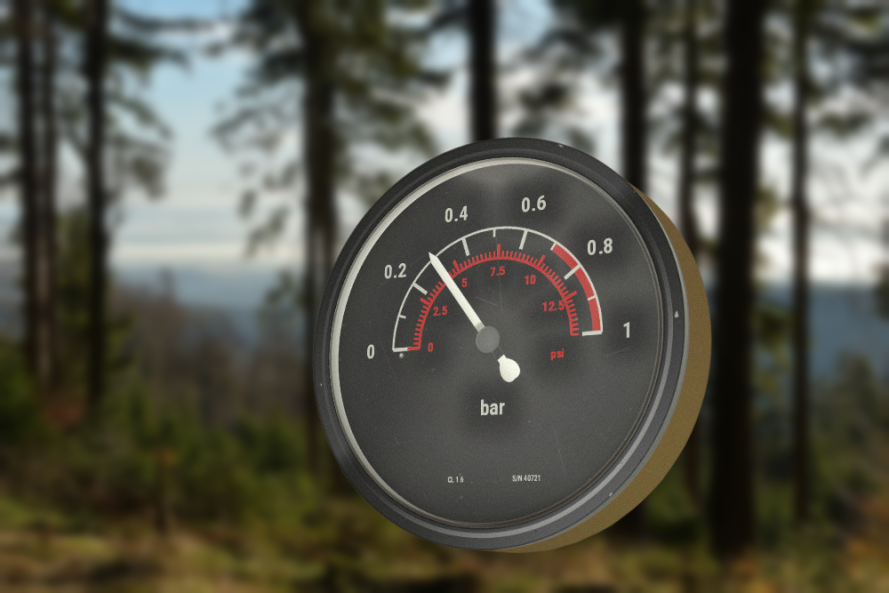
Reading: 0.3 bar
